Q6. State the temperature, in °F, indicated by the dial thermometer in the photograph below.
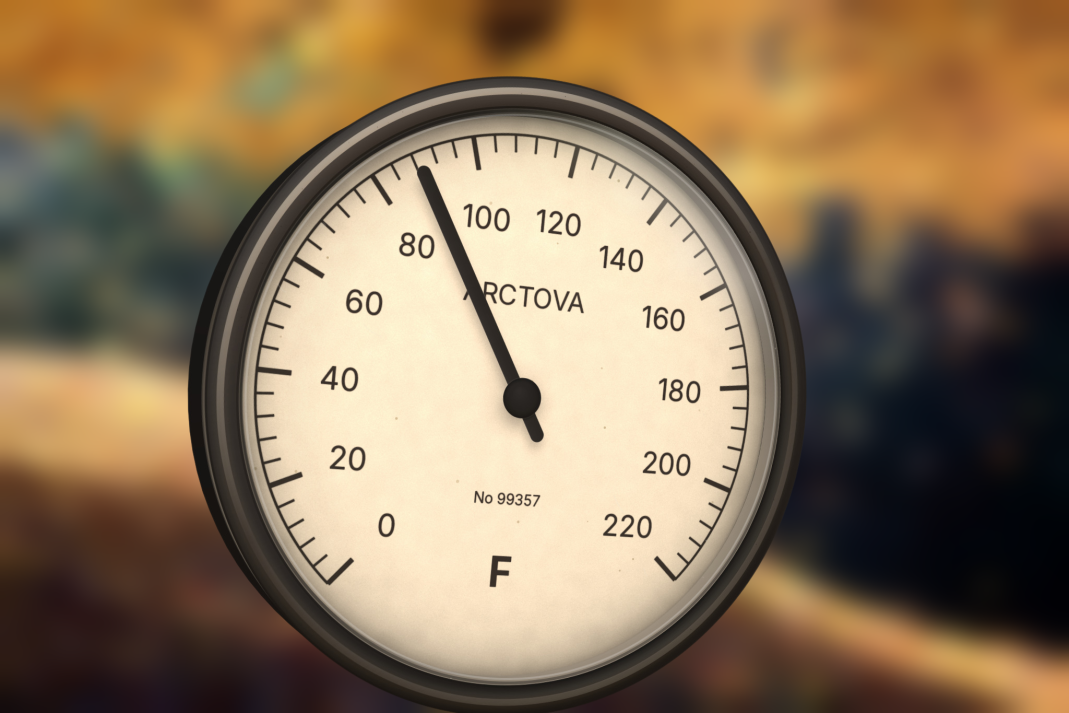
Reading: 88 °F
